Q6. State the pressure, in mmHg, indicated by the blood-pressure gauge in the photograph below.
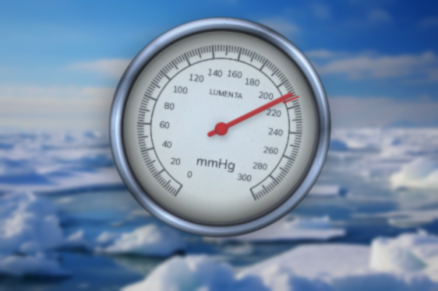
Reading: 210 mmHg
